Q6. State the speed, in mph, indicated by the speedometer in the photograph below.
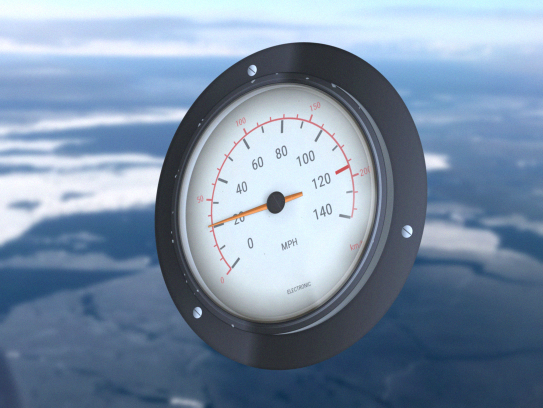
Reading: 20 mph
